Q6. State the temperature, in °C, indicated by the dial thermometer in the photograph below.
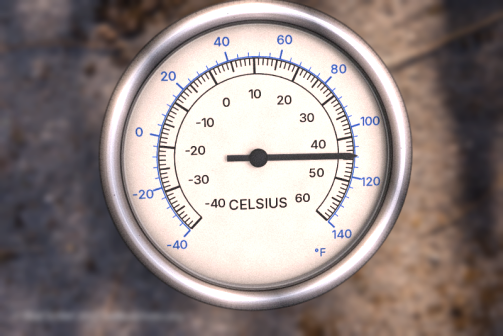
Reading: 44 °C
